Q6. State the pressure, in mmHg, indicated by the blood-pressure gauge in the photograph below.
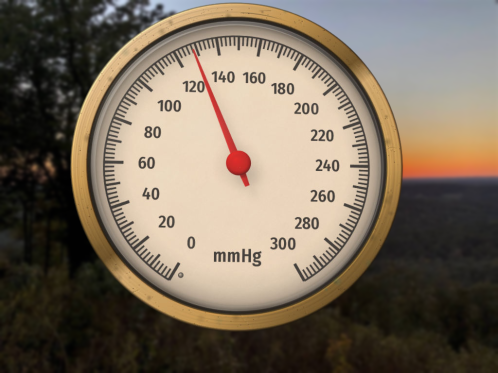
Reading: 128 mmHg
